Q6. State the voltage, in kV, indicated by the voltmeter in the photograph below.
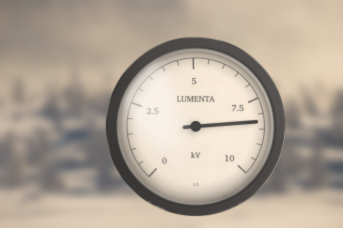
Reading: 8.25 kV
